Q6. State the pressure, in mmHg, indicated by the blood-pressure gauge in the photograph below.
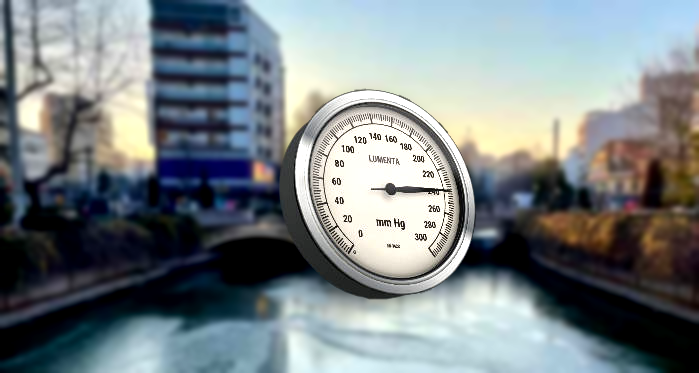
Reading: 240 mmHg
